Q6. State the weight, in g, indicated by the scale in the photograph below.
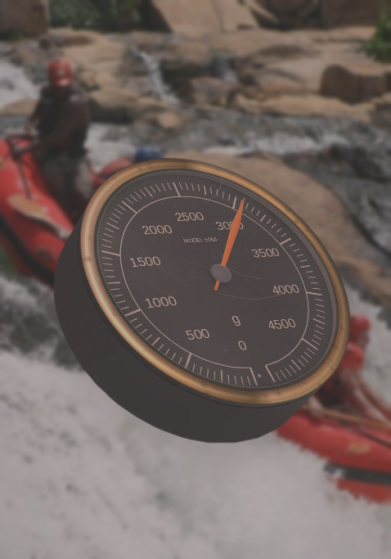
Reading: 3050 g
